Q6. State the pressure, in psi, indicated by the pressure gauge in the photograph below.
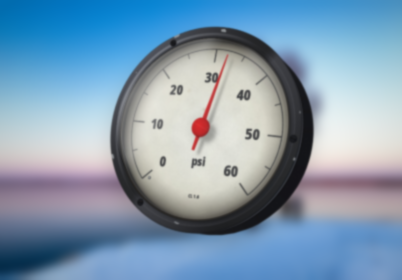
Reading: 32.5 psi
